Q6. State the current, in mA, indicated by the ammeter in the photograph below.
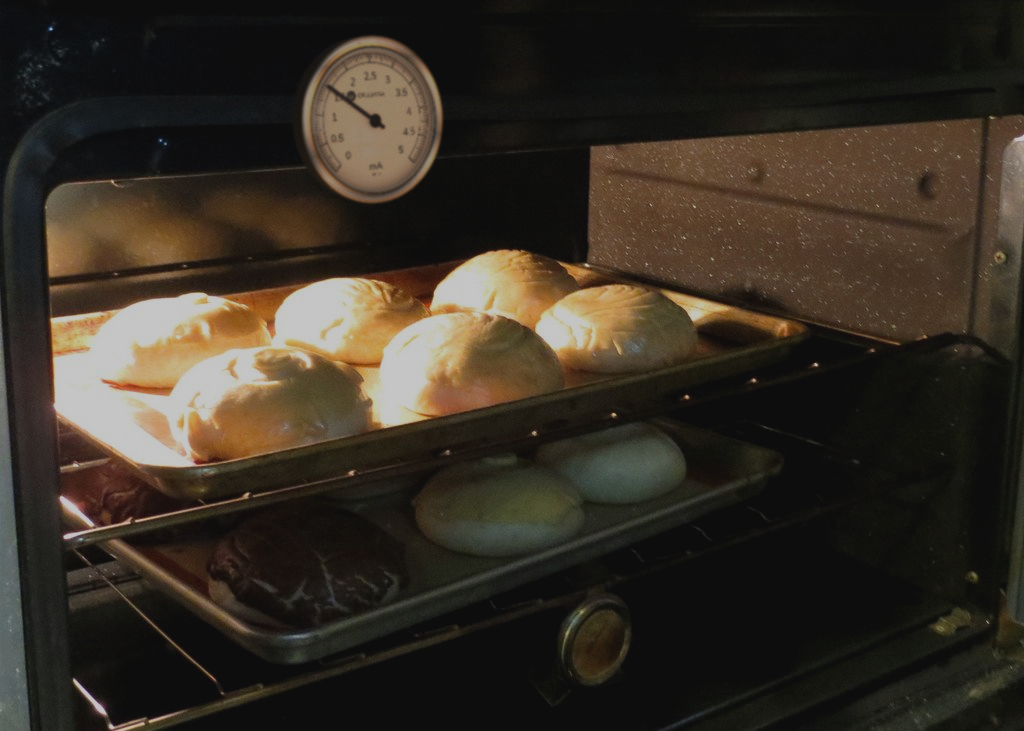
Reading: 1.5 mA
